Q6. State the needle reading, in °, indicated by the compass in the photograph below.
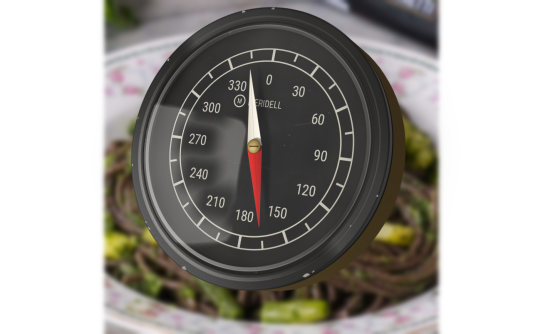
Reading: 165 °
